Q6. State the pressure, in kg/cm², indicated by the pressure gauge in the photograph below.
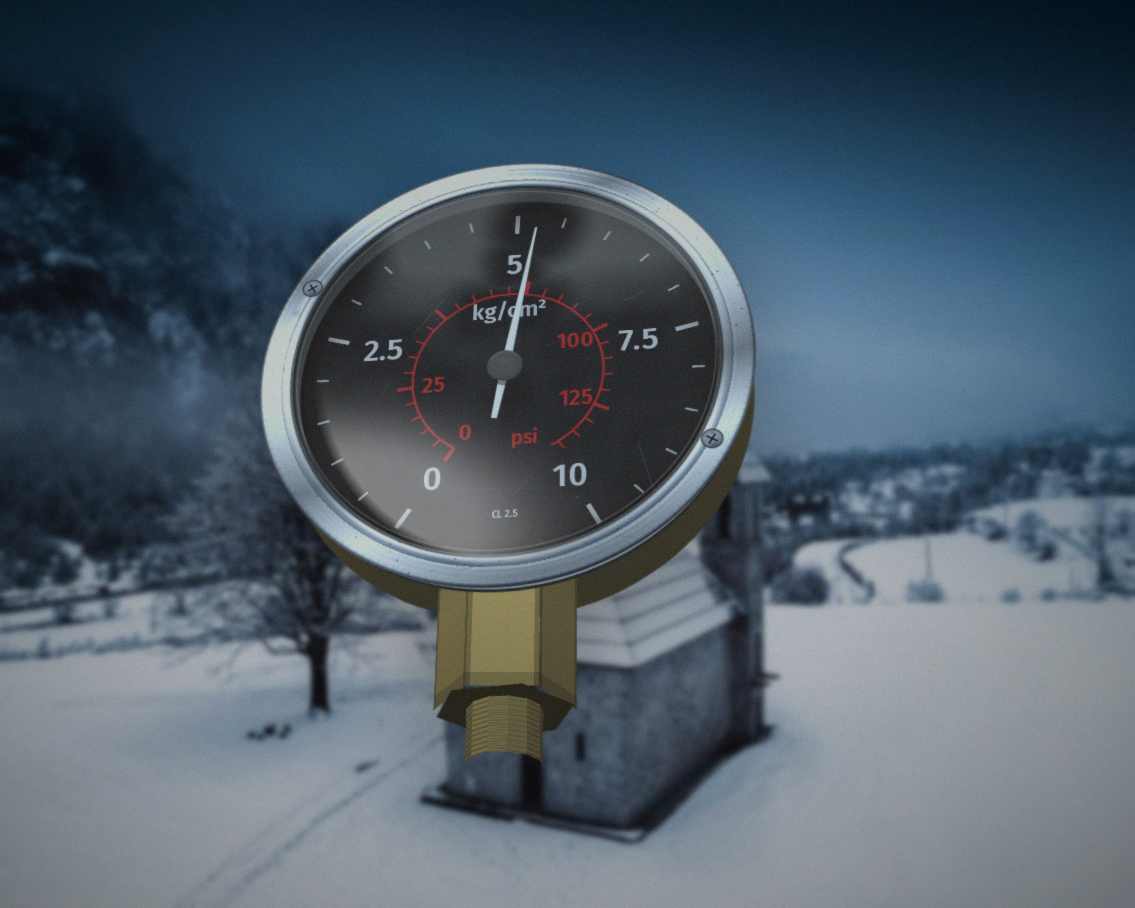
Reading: 5.25 kg/cm²
